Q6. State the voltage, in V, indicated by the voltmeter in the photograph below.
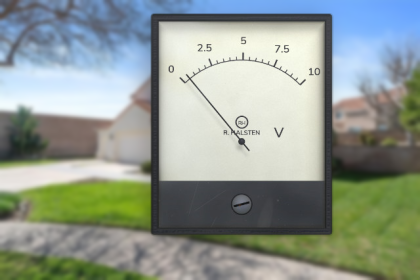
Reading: 0.5 V
